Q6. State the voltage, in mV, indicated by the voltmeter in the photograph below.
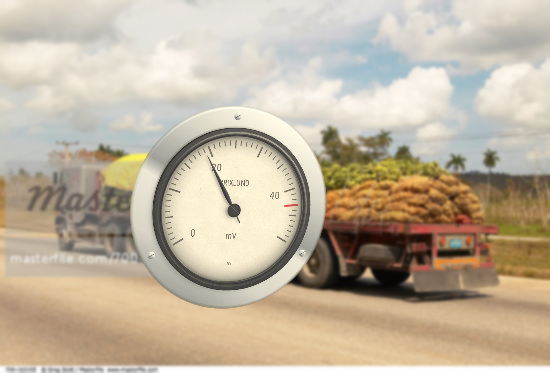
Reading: 19 mV
